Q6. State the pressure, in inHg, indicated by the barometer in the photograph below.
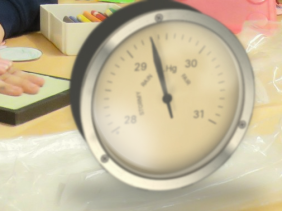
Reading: 29.3 inHg
